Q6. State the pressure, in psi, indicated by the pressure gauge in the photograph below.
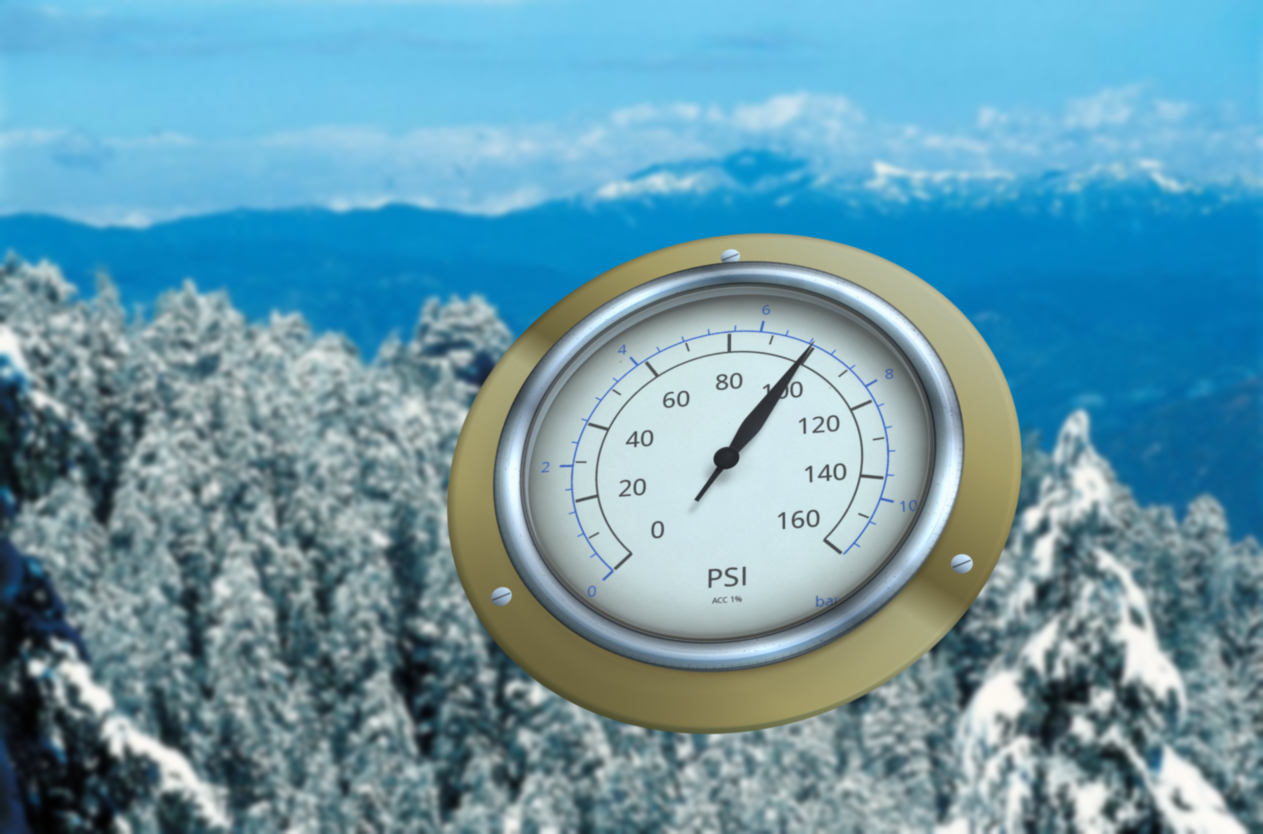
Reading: 100 psi
